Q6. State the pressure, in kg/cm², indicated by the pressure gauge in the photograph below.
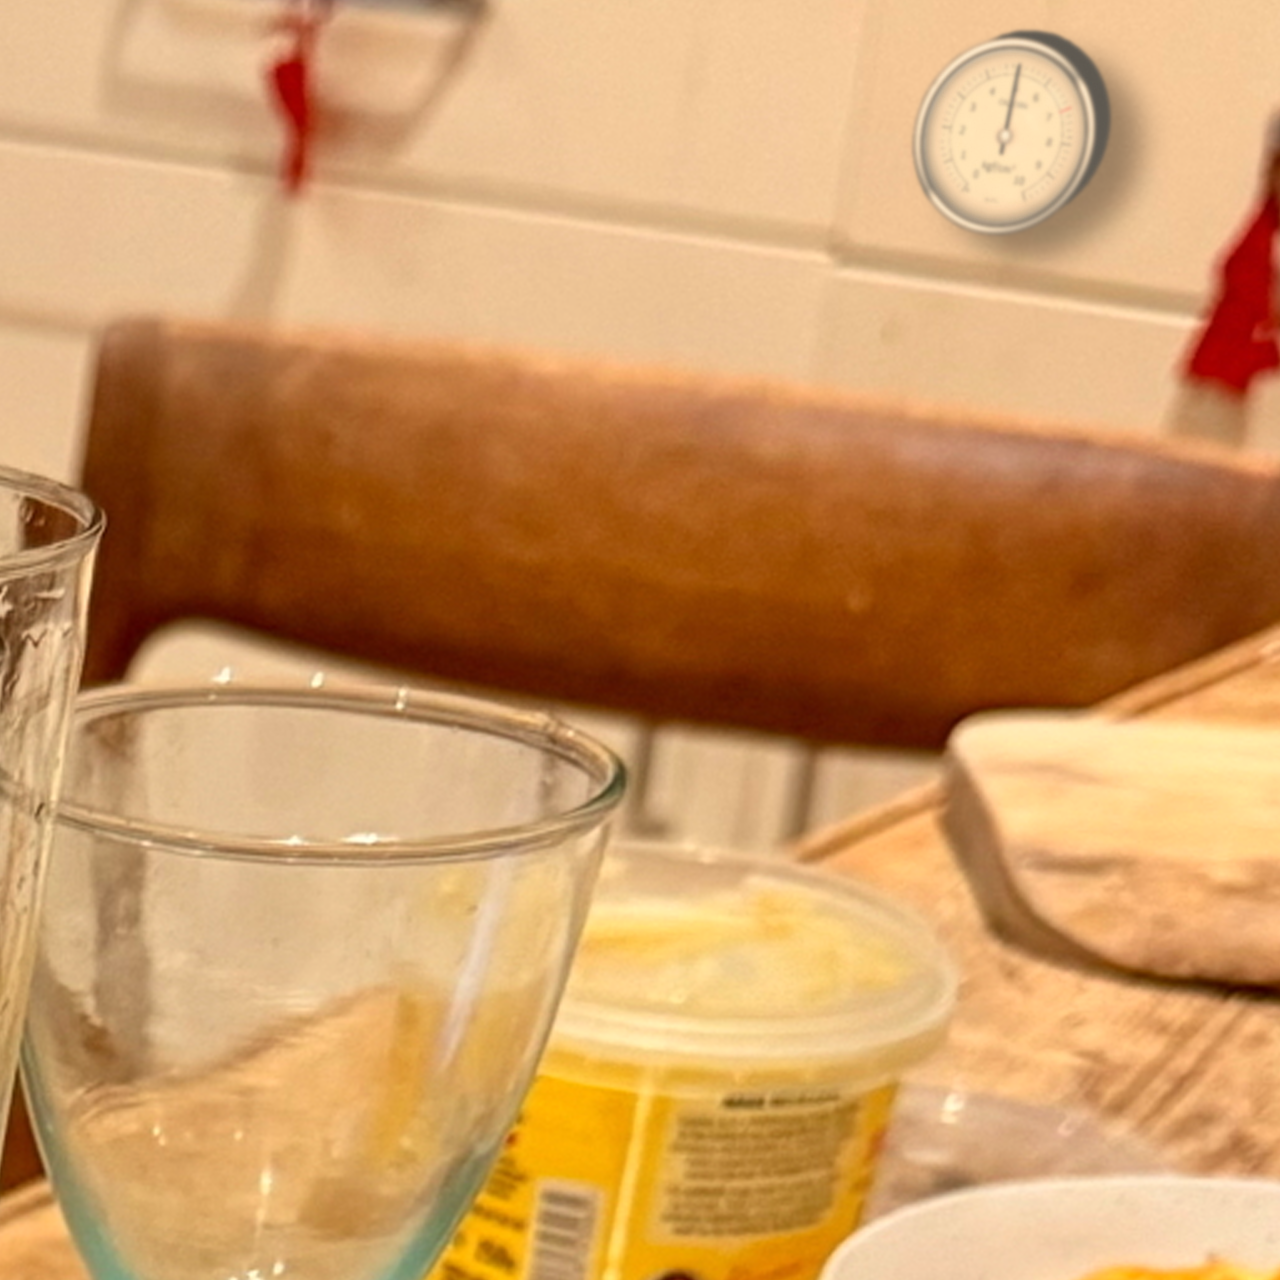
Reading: 5 kg/cm²
